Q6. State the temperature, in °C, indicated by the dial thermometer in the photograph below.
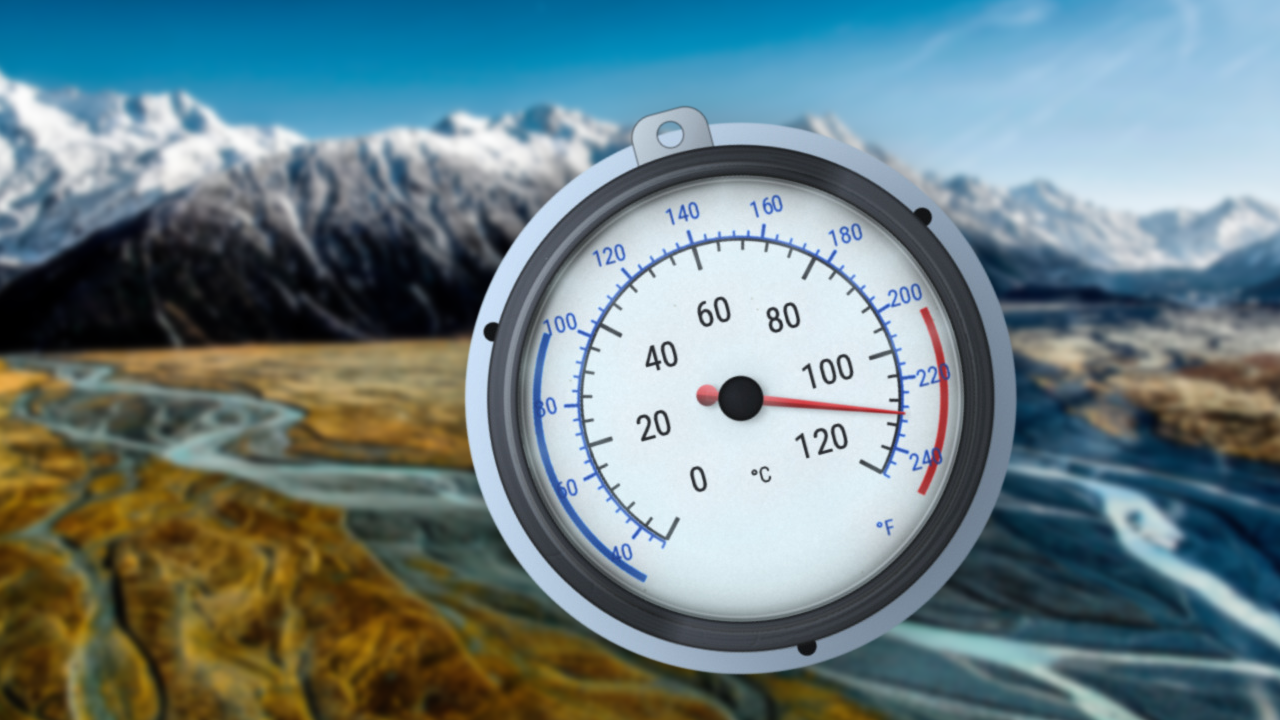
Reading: 110 °C
